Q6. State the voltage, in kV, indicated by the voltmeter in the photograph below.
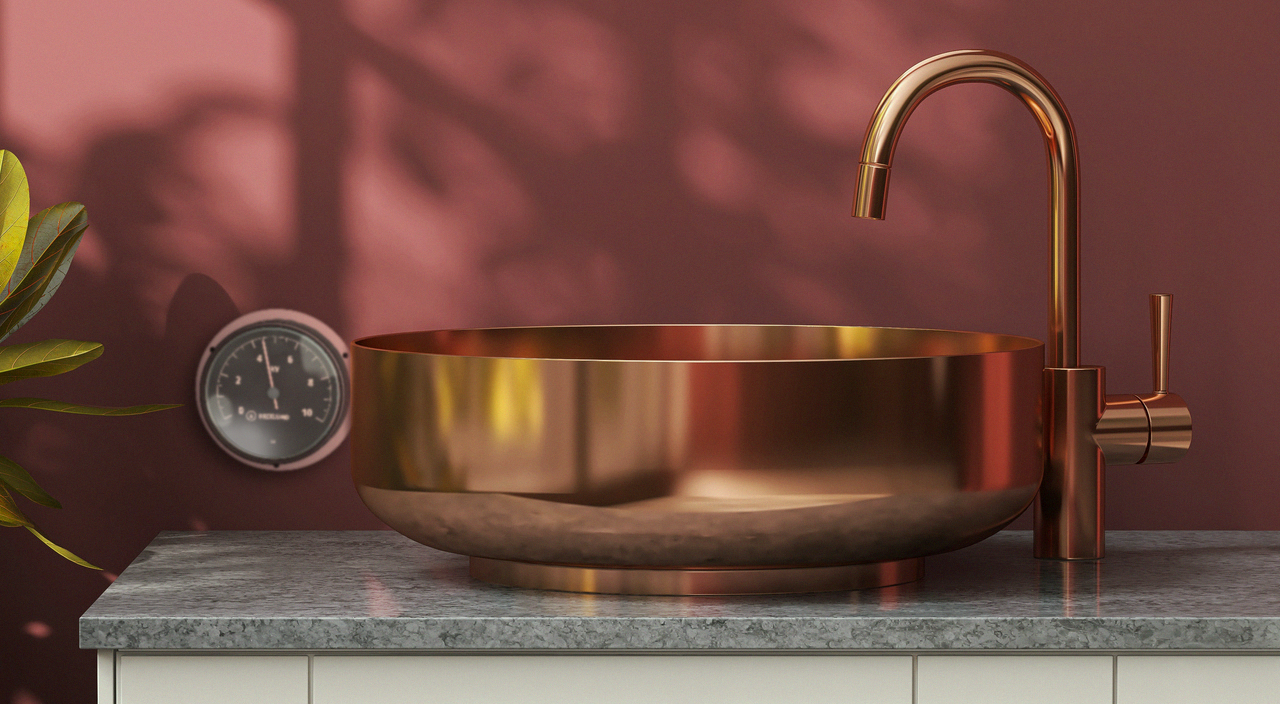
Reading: 4.5 kV
